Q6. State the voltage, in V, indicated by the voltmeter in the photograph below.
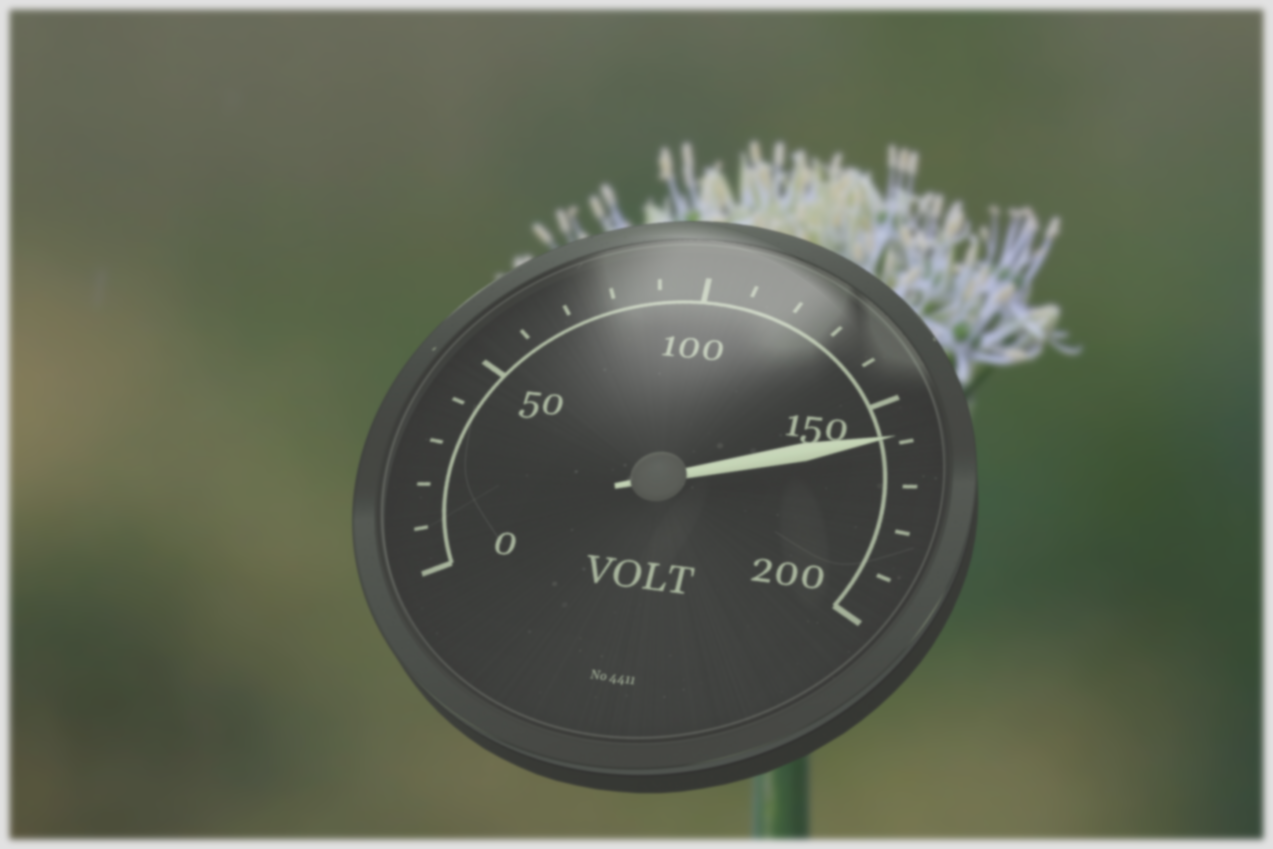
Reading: 160 V
